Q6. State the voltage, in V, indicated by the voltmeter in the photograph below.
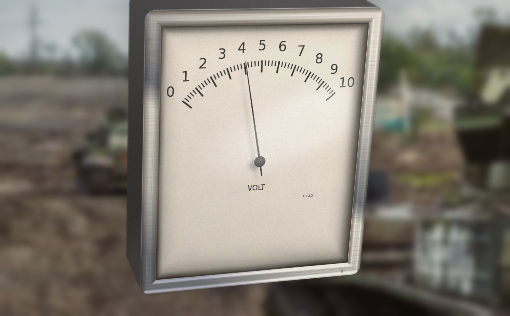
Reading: 4 V
